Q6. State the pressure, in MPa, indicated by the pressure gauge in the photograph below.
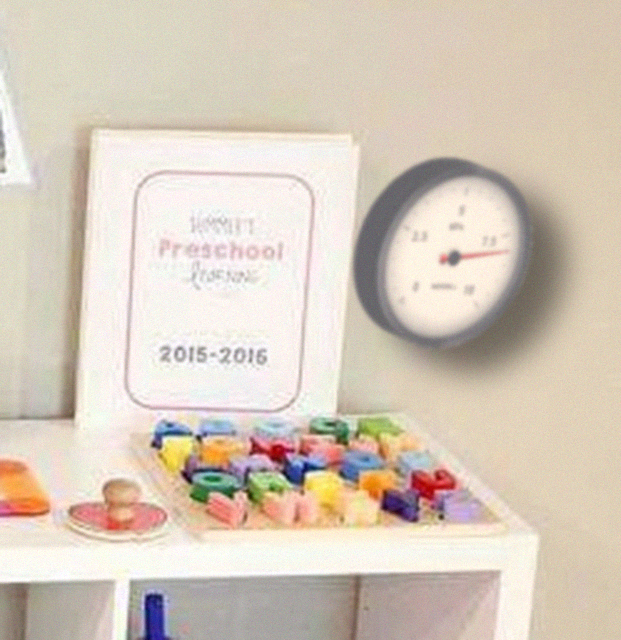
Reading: 8 MPa
